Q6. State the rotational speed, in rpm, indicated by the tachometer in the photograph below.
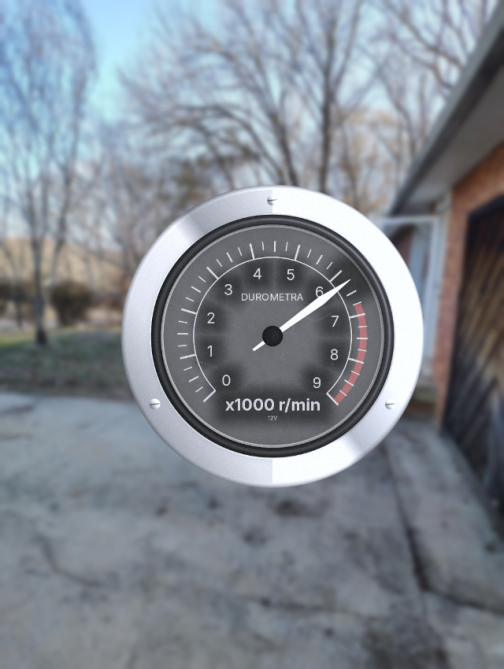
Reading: 6250 rpm
